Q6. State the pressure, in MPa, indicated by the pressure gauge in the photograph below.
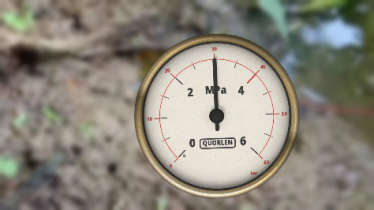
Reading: 3 MPa
